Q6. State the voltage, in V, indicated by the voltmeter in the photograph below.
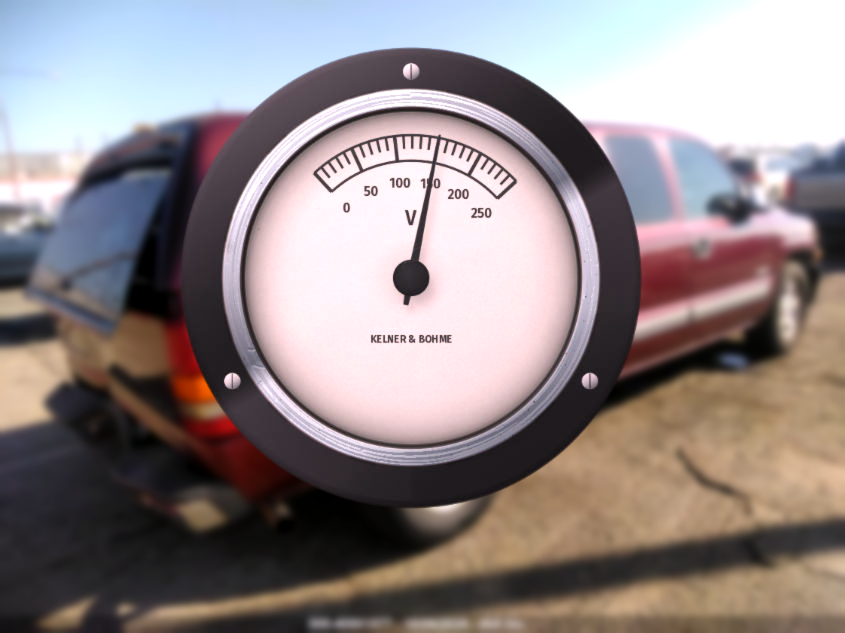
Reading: 150 V
